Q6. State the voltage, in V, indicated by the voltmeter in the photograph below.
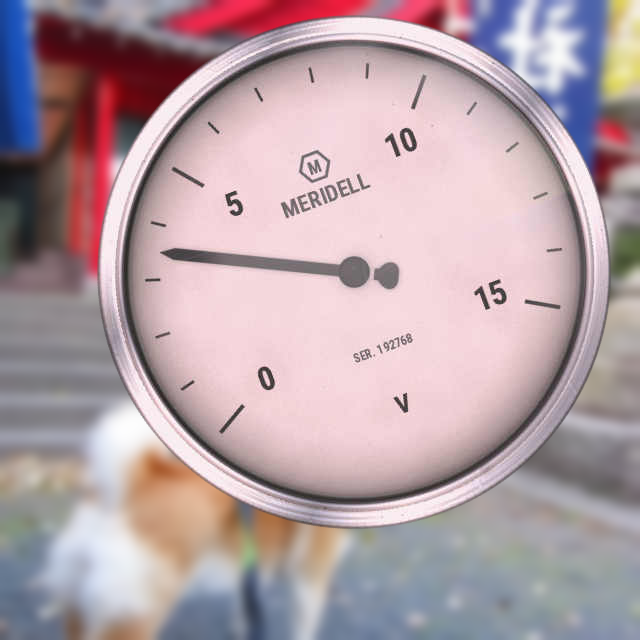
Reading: 3.5 V
